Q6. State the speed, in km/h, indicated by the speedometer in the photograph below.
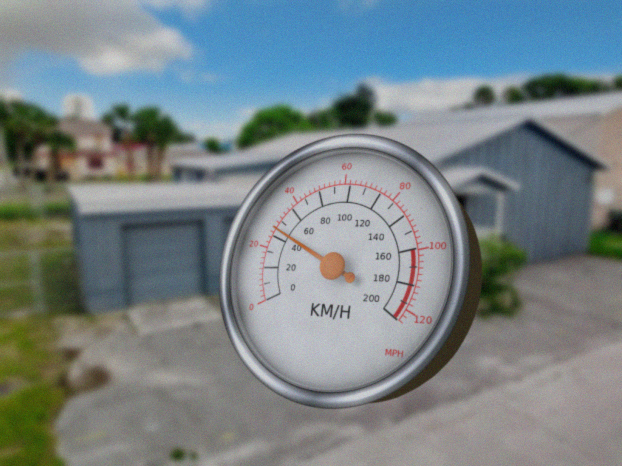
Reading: 45 km/h
